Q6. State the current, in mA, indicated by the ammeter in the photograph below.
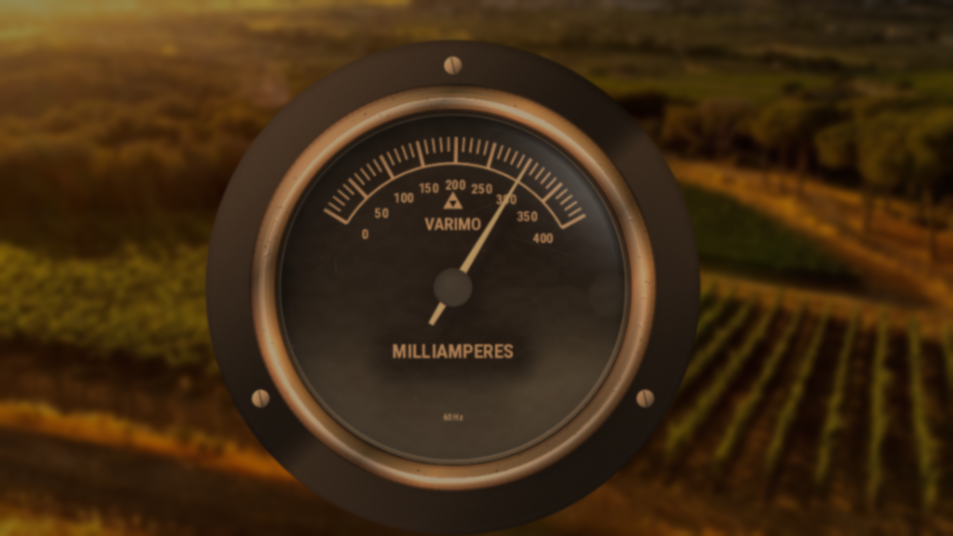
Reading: 300 mA
